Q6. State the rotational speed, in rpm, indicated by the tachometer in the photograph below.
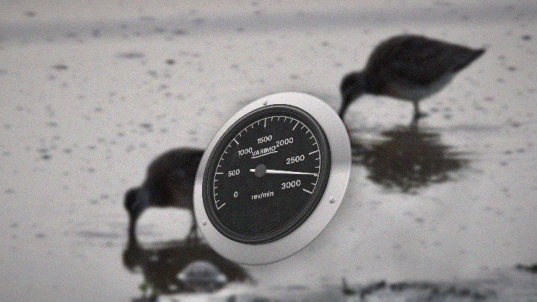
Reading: 2800 rpm
